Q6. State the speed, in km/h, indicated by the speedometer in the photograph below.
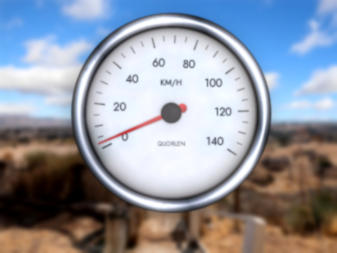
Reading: 2.5 km/h
